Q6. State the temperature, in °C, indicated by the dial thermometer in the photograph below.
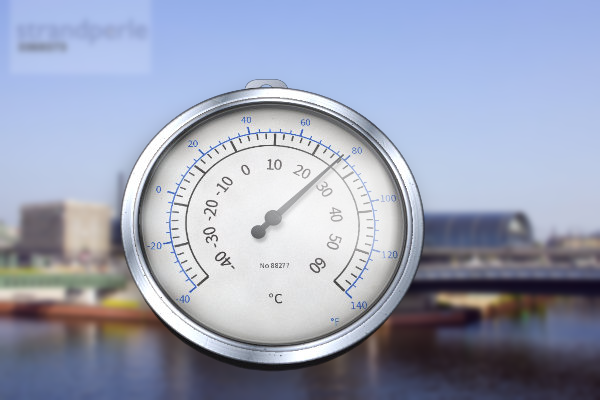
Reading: 26 °C
